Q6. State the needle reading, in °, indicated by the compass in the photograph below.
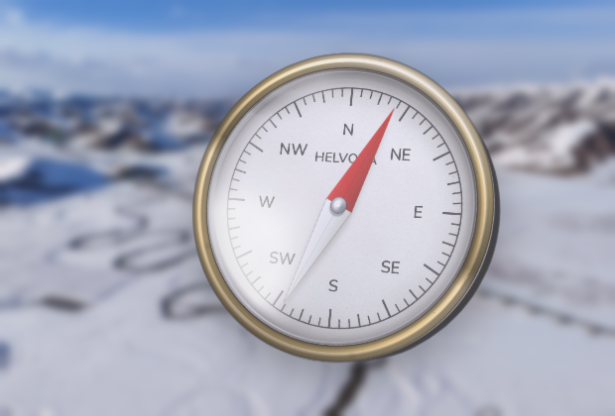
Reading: 25 °
